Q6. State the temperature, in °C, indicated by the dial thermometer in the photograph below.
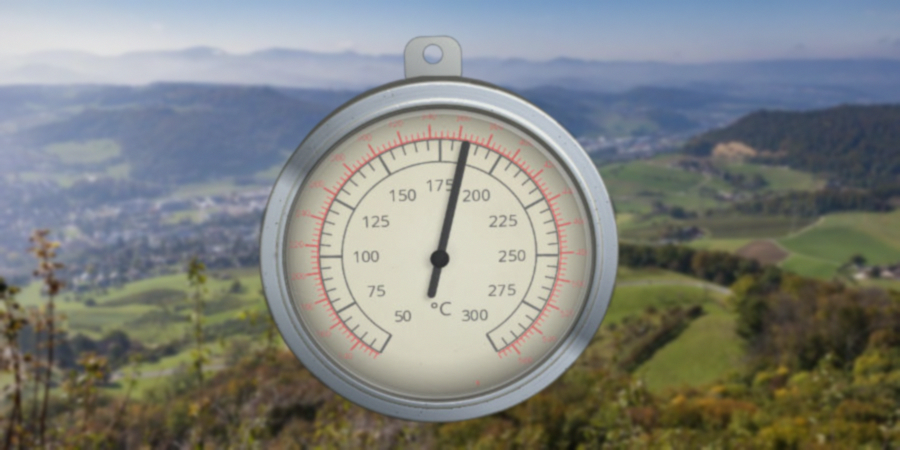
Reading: 185 °C
